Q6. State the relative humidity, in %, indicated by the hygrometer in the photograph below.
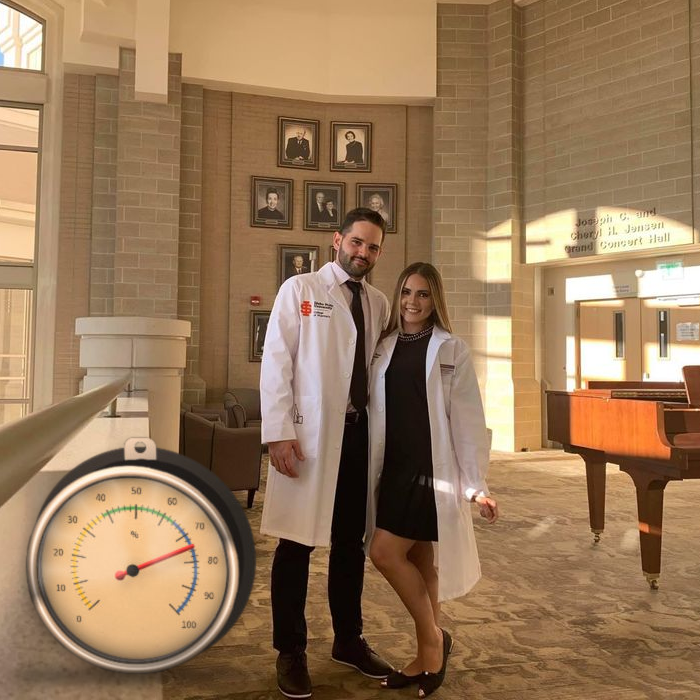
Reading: 74 %
